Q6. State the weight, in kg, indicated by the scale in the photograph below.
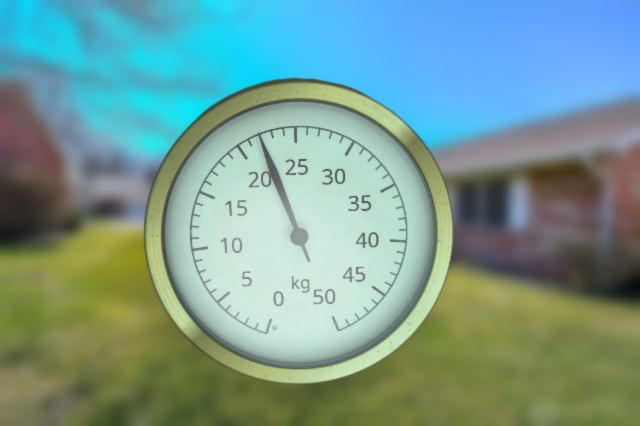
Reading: 22 kg
